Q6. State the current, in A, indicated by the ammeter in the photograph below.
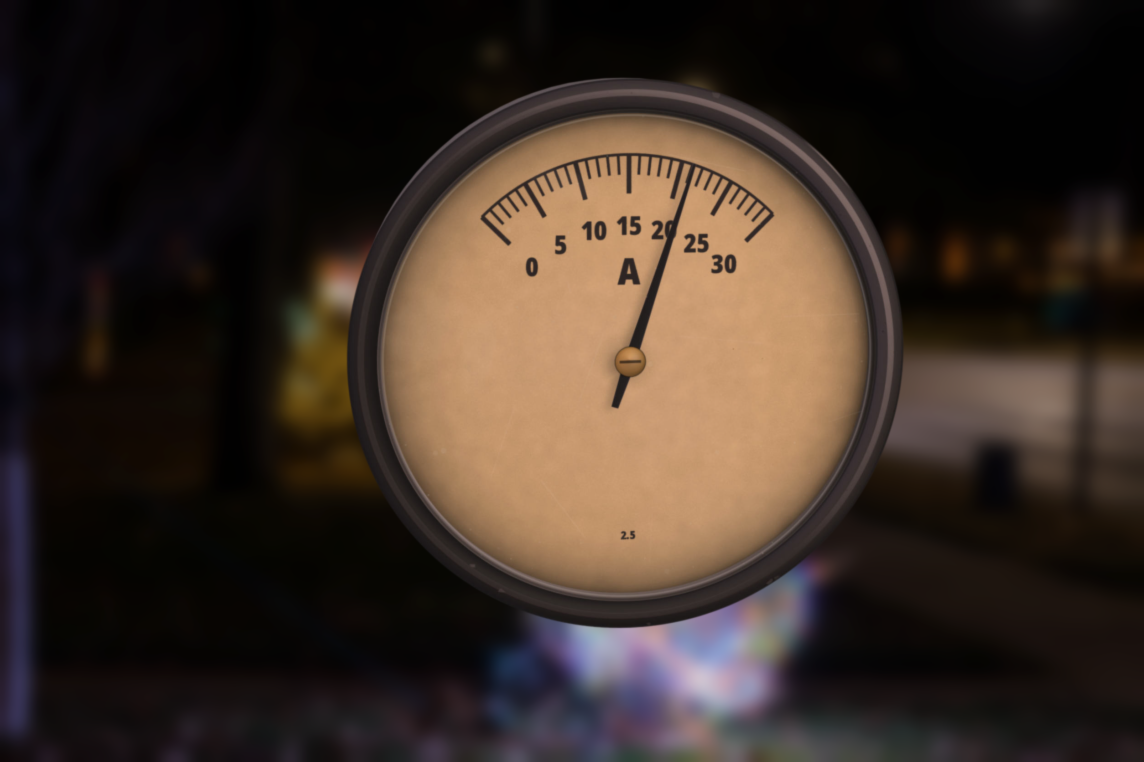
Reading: 21 A
